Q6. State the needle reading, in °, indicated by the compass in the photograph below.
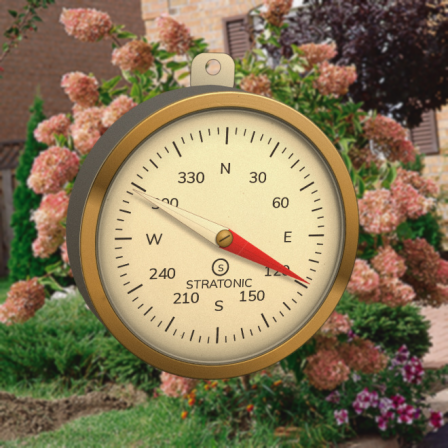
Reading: 117.5 °
